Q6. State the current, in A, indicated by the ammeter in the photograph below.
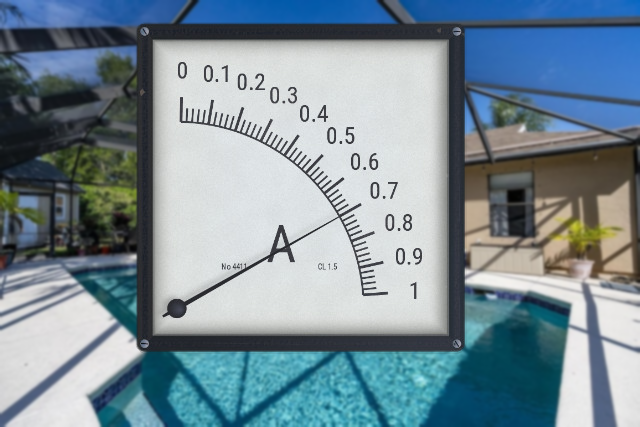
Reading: 0.7 A
